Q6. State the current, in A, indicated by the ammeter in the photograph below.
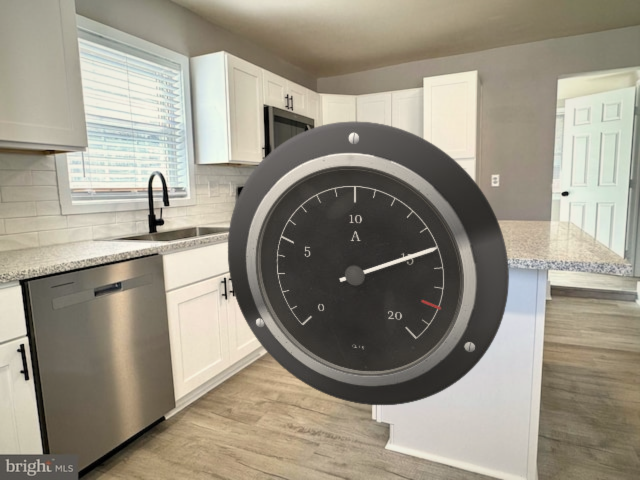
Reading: 15 A
